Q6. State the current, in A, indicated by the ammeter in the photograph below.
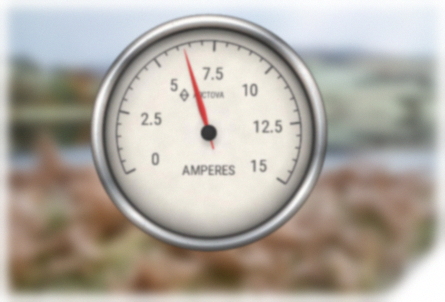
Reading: 6.25 A
